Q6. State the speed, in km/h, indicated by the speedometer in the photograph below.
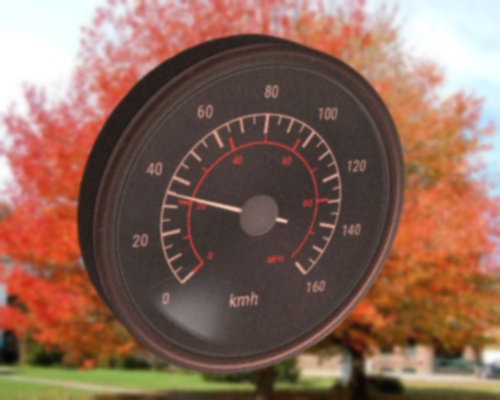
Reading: 35 km/h
